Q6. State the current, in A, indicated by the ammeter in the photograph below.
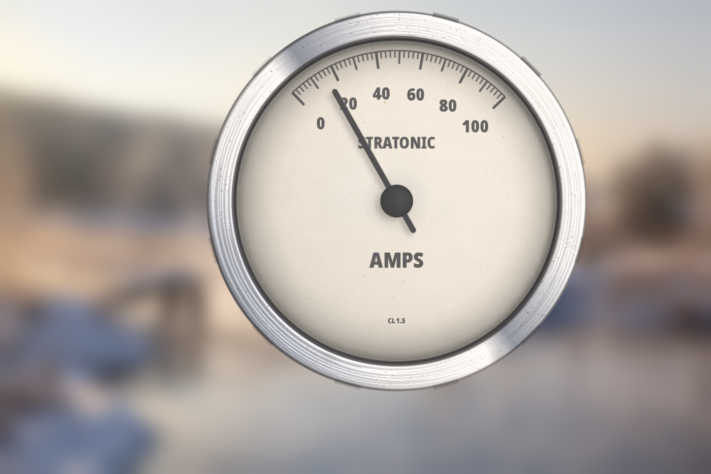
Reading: 16 A
